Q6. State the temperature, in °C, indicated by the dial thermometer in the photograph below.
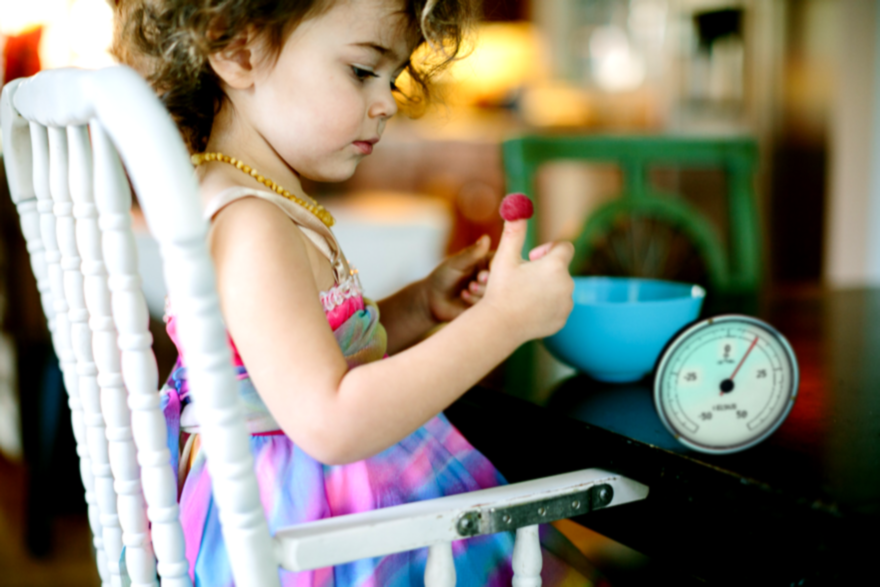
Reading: 10 °C
